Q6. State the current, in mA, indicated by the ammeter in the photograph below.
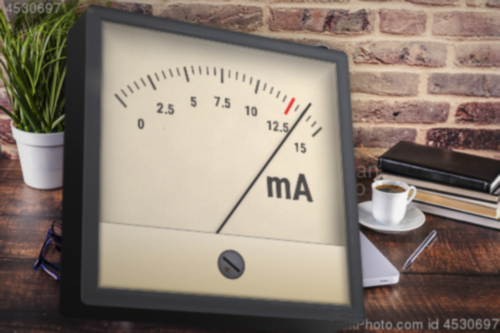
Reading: 13.5 mA
